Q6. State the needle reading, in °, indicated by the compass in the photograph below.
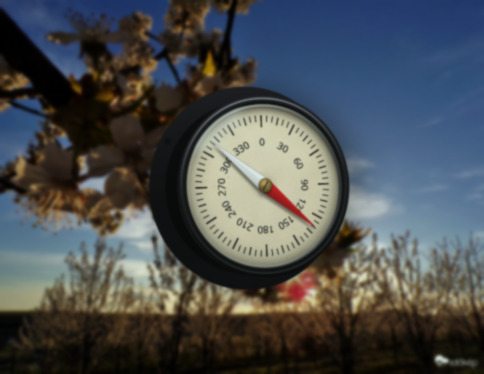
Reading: 130 °
